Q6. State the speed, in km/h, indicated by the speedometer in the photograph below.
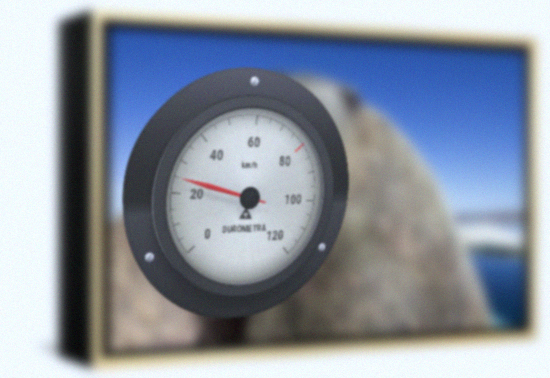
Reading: 25 km/h
